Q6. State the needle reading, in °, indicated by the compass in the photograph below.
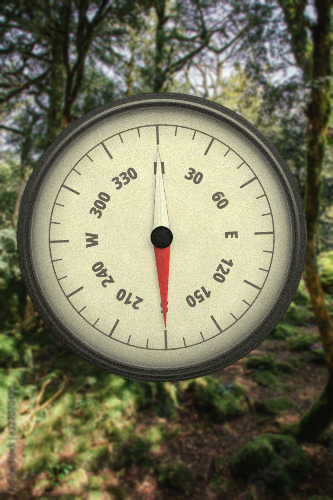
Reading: 180 °
